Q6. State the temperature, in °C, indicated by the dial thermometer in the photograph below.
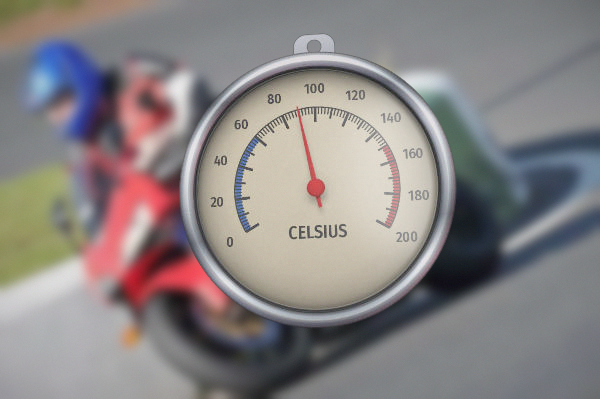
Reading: 90 °C
